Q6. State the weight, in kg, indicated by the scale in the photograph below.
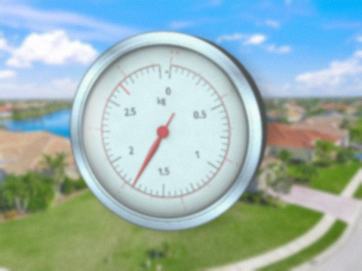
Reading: 1.75 kg
